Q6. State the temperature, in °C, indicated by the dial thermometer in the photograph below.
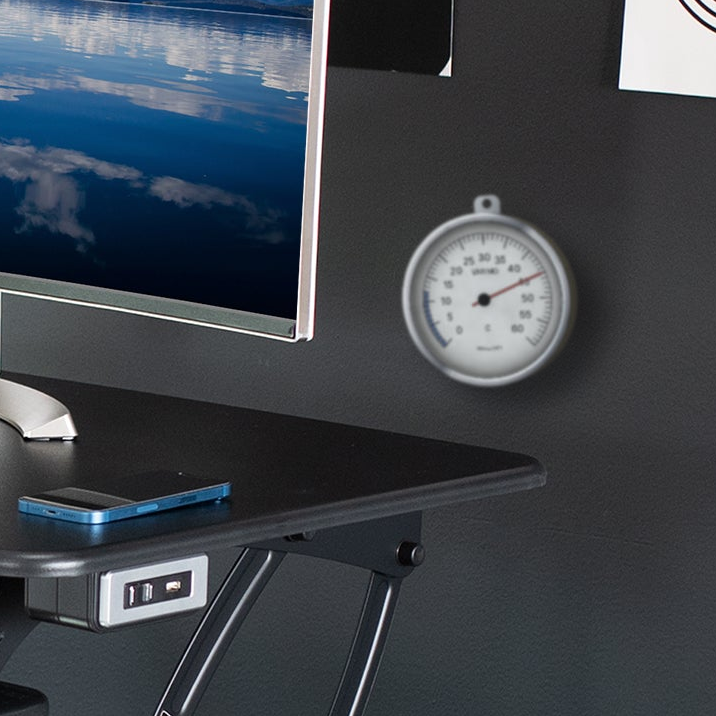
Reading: 45 °C
